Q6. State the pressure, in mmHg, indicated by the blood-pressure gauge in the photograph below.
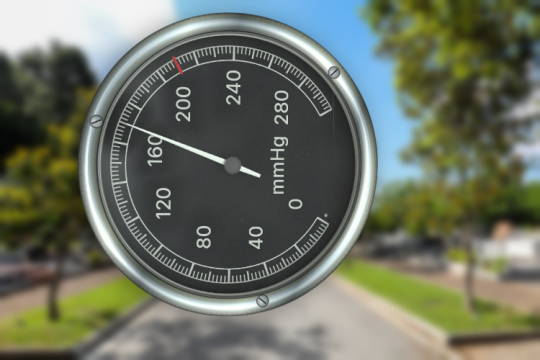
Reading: 170 mmHg
